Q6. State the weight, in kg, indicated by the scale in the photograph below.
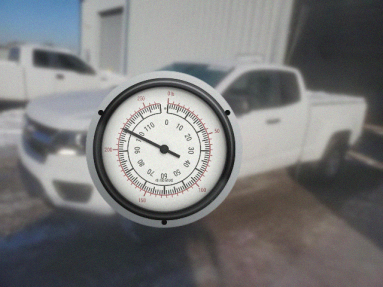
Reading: 100 kg
